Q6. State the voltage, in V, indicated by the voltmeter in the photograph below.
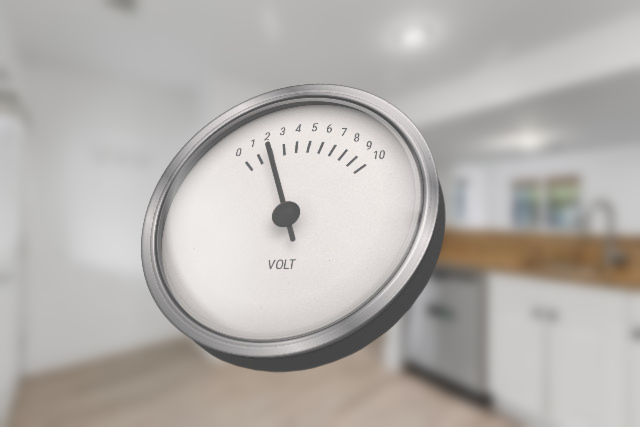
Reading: 2 V
